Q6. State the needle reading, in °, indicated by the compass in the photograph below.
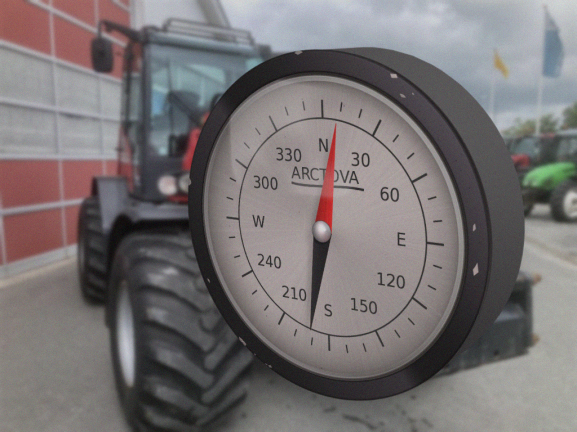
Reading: 10 °
